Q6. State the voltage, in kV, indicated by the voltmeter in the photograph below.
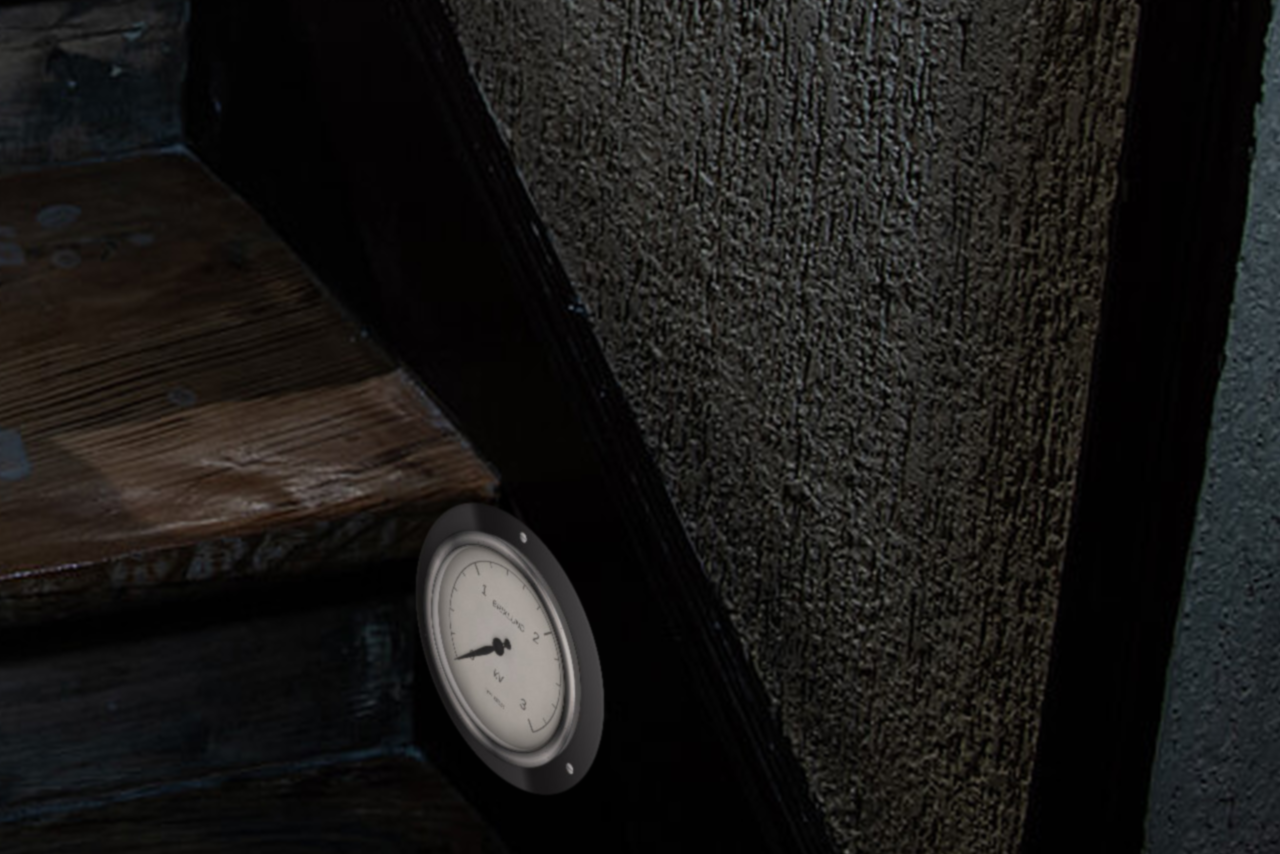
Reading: 0 kV
